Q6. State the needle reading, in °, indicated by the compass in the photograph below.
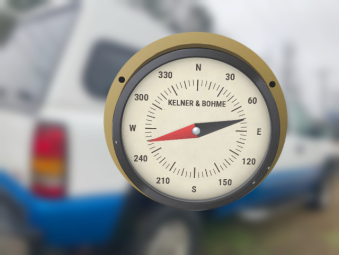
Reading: 255 °
